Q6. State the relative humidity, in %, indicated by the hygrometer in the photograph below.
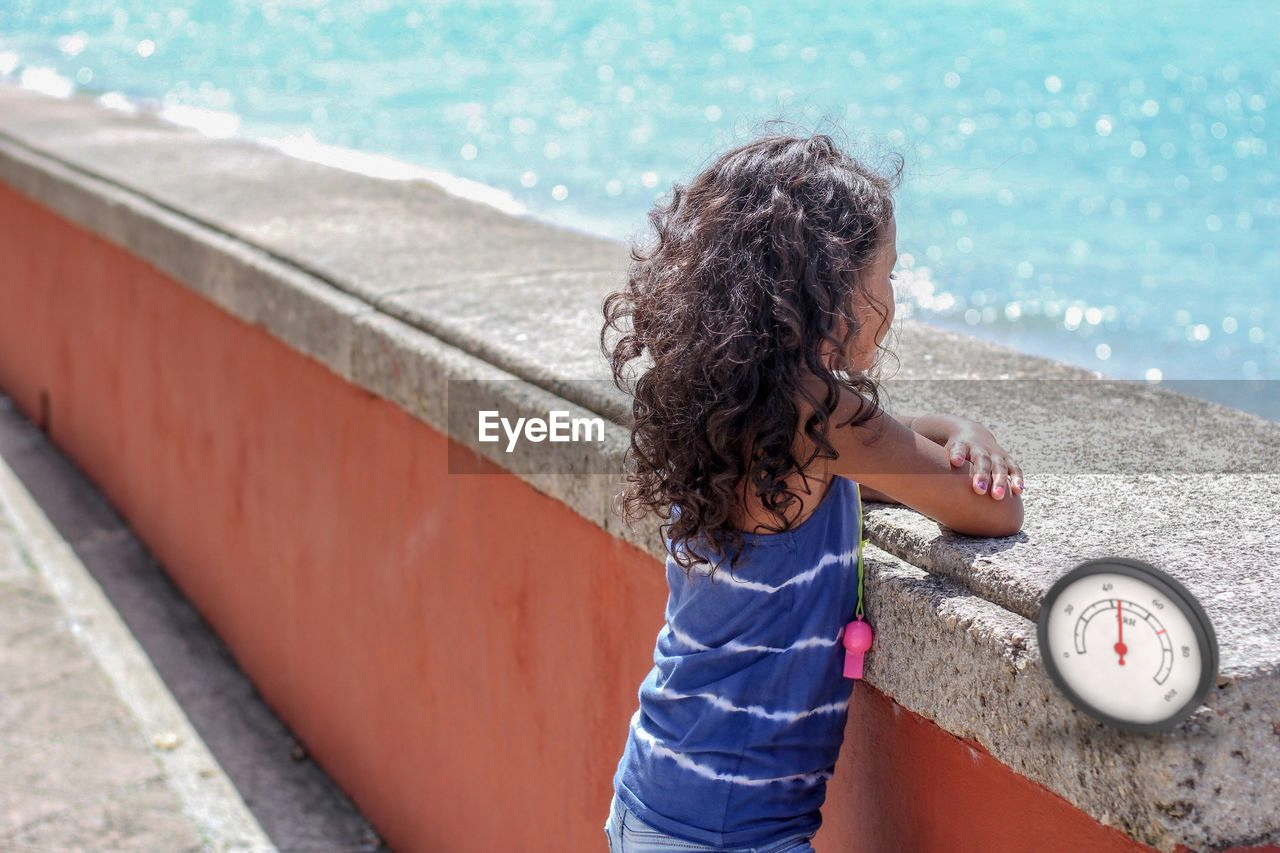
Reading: 45 %
